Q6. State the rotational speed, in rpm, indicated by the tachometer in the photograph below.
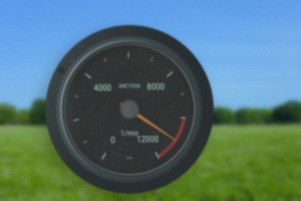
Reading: 11000 rpm
